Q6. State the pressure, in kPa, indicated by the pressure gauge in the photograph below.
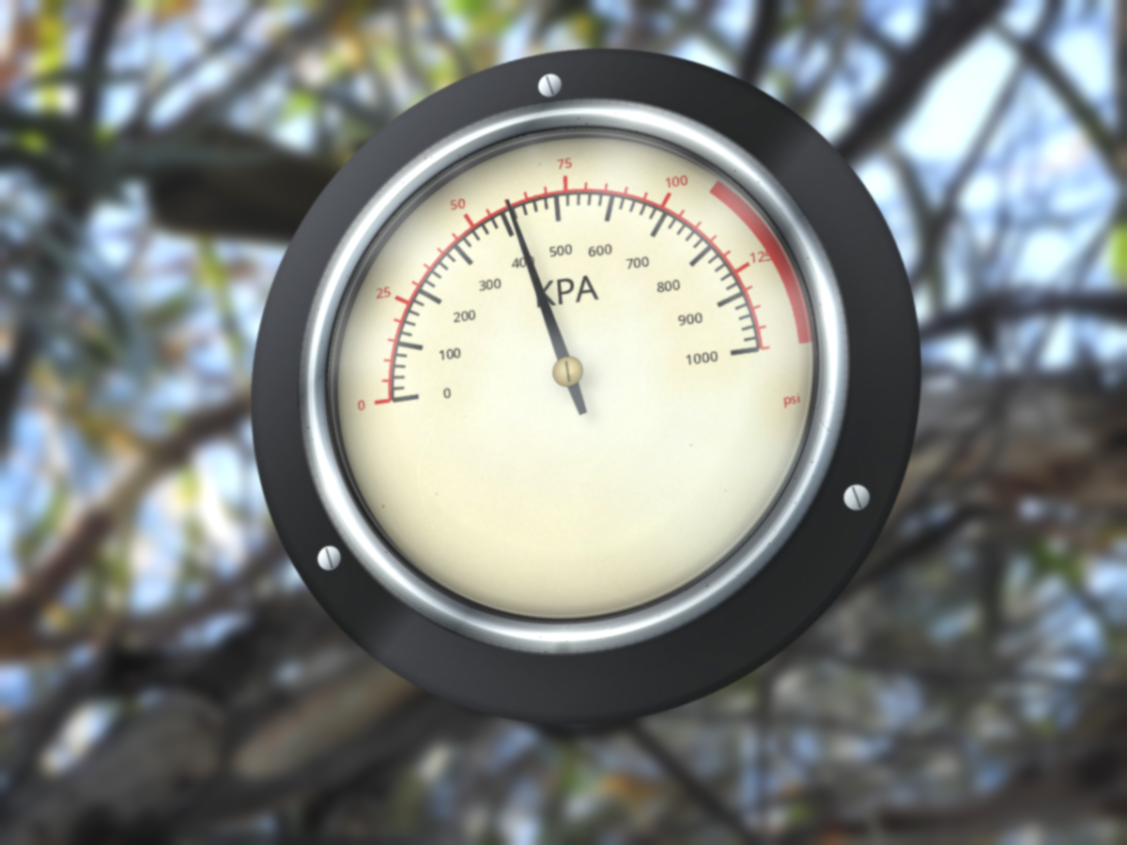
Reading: 420 kPa
